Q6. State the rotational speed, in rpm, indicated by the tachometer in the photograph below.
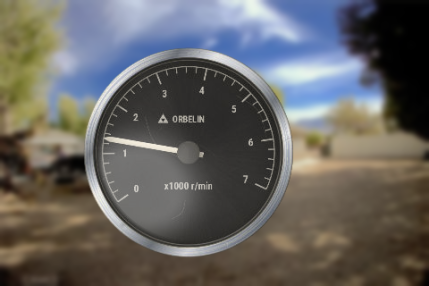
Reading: 1300 rpm
